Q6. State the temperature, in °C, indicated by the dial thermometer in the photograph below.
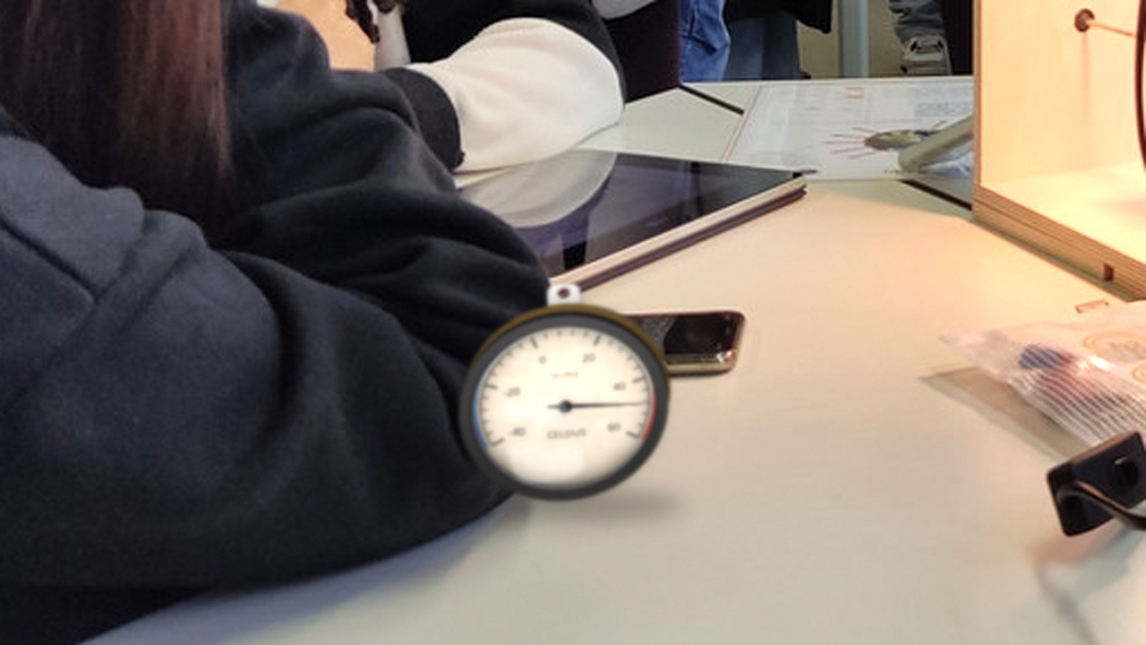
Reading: 48 °C
